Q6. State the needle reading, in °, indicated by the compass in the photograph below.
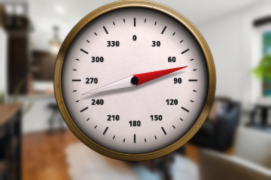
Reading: 75 °
